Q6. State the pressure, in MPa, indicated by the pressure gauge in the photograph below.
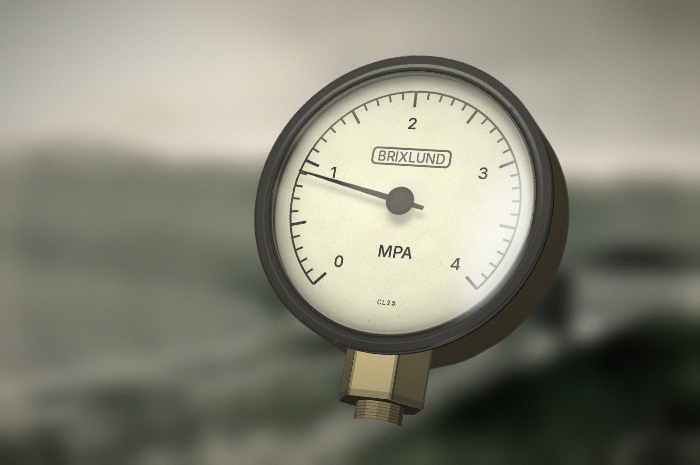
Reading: 0.9 MPa
